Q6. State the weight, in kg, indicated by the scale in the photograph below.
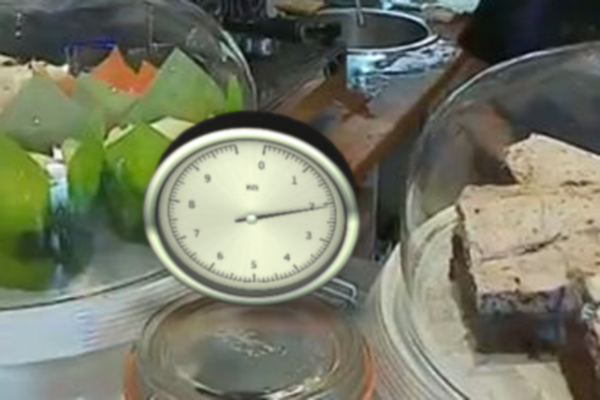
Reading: 2 kg
